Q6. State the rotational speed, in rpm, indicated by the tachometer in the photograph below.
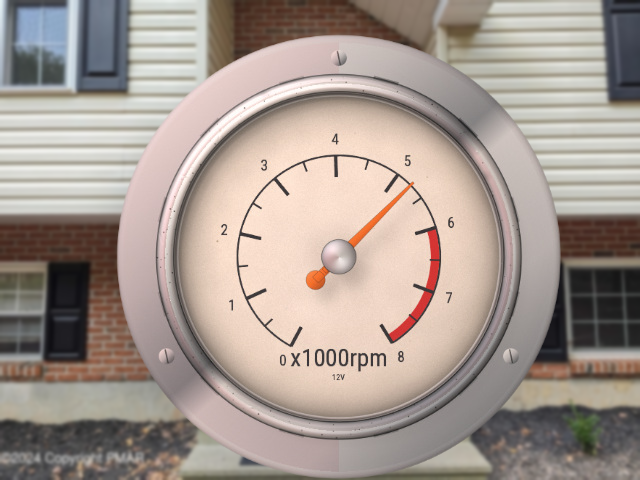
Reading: 5250 rpm
